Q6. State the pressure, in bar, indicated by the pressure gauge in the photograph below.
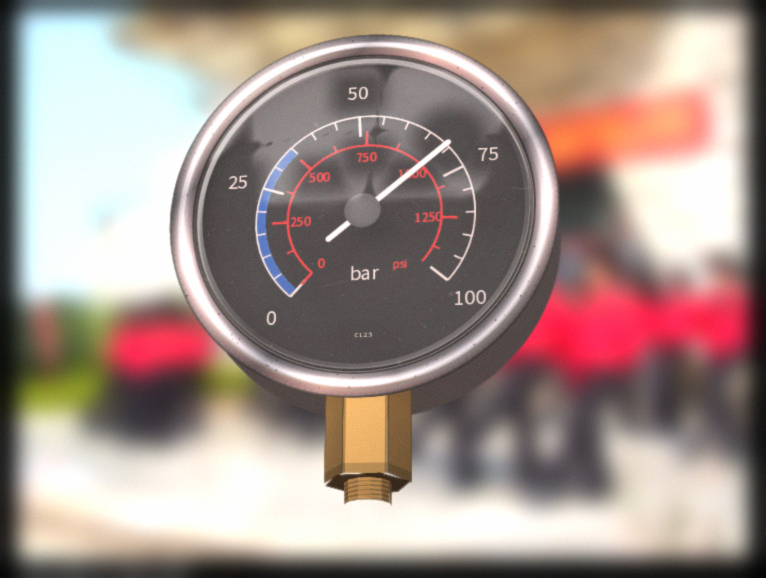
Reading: 70 bar
